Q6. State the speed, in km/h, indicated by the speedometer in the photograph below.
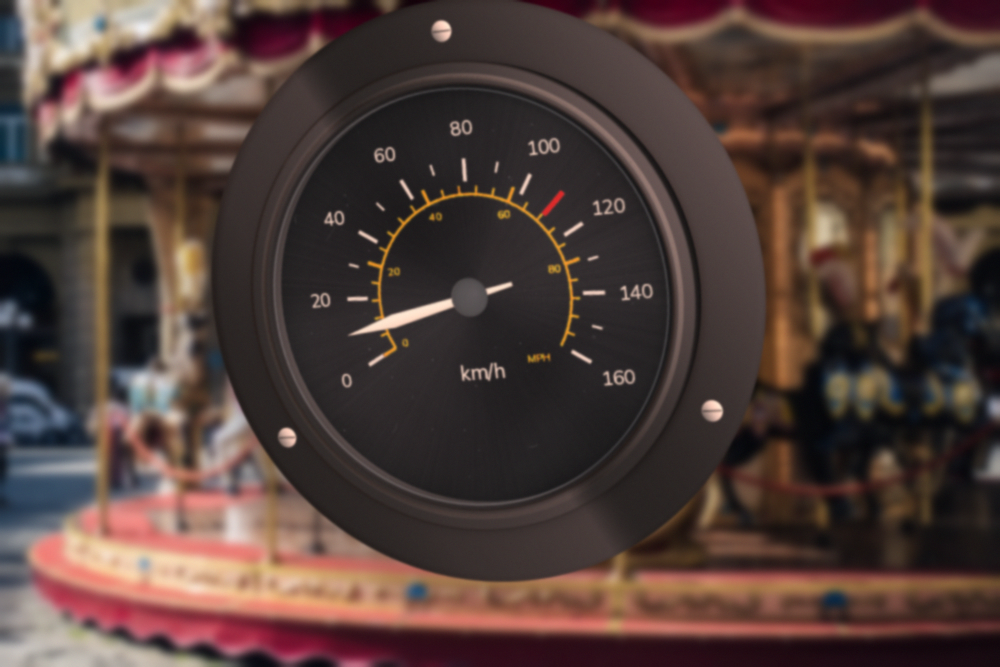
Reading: 10 km/h
